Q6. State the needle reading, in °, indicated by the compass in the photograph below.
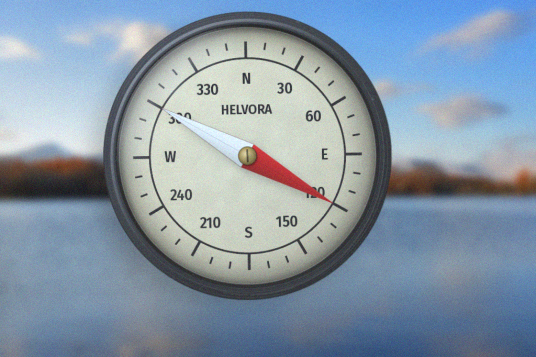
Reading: 120 °
